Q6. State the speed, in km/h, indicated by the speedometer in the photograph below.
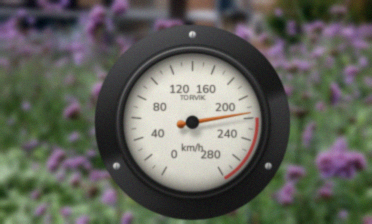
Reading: 215 km/h
